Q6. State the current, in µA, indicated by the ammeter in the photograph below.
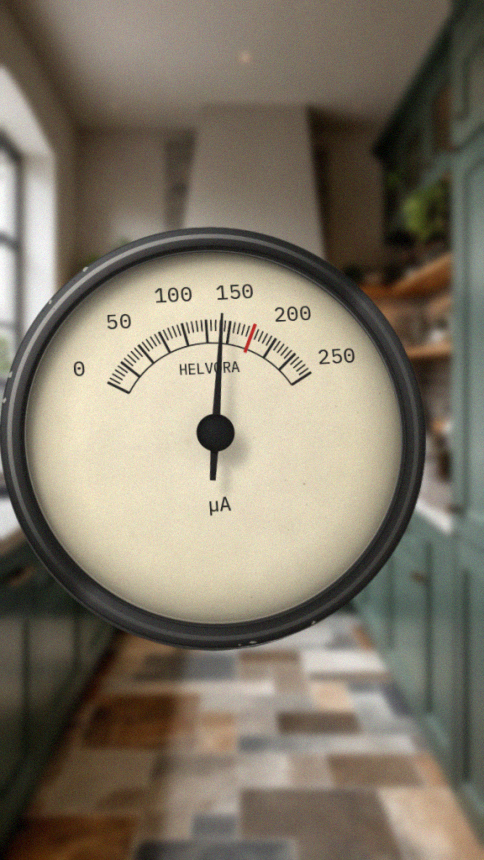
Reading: 140 µA
